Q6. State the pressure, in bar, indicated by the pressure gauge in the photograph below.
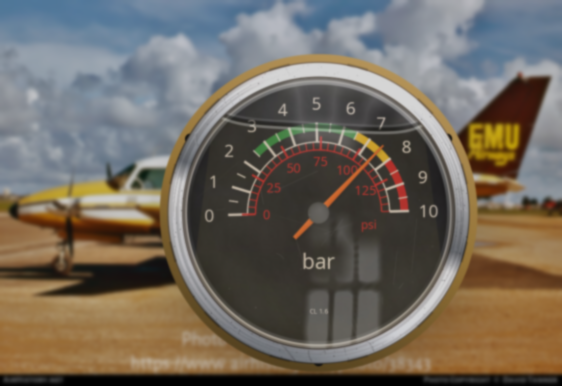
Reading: 7.5 bar
